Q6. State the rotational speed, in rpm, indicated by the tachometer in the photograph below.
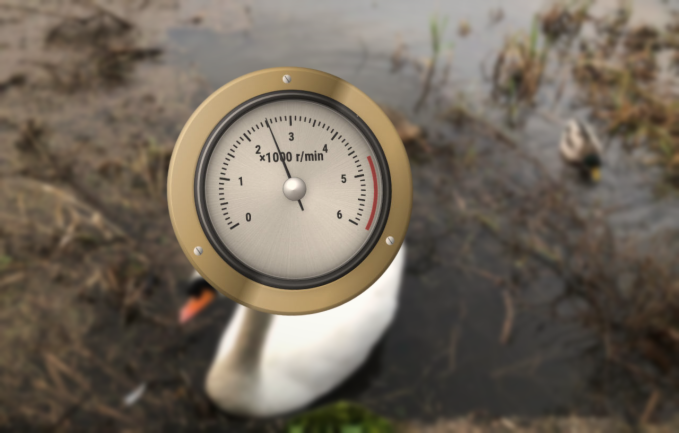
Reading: 2500 rpm
